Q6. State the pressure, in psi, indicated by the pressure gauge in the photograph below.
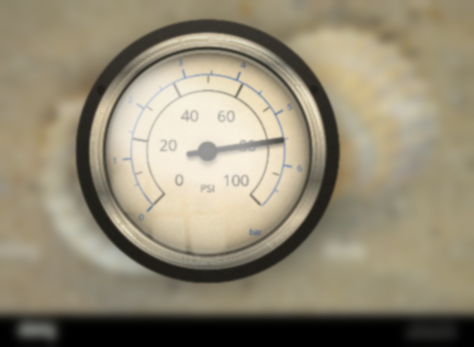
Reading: 80 psi
